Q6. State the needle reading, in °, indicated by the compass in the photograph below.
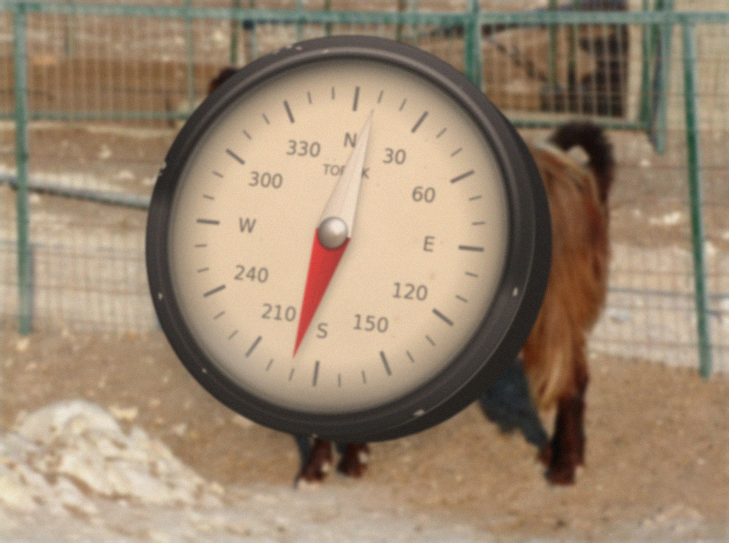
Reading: 190 °
